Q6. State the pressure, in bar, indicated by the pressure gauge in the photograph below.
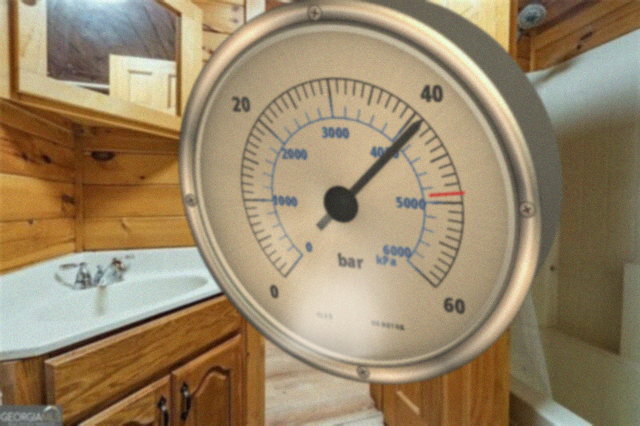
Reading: 41 bar
